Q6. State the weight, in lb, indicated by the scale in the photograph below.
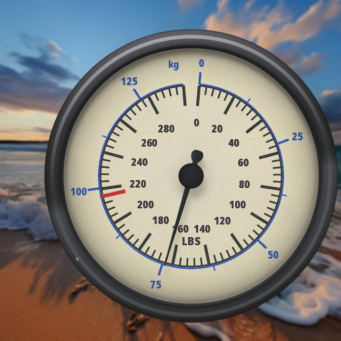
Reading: 164 lb
